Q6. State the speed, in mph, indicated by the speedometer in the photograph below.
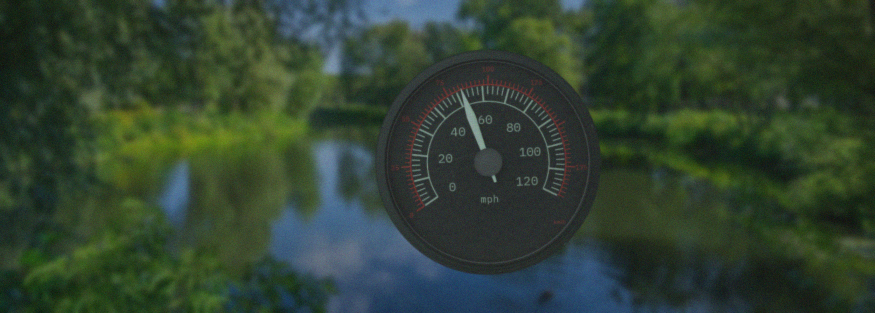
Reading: 52 mph
